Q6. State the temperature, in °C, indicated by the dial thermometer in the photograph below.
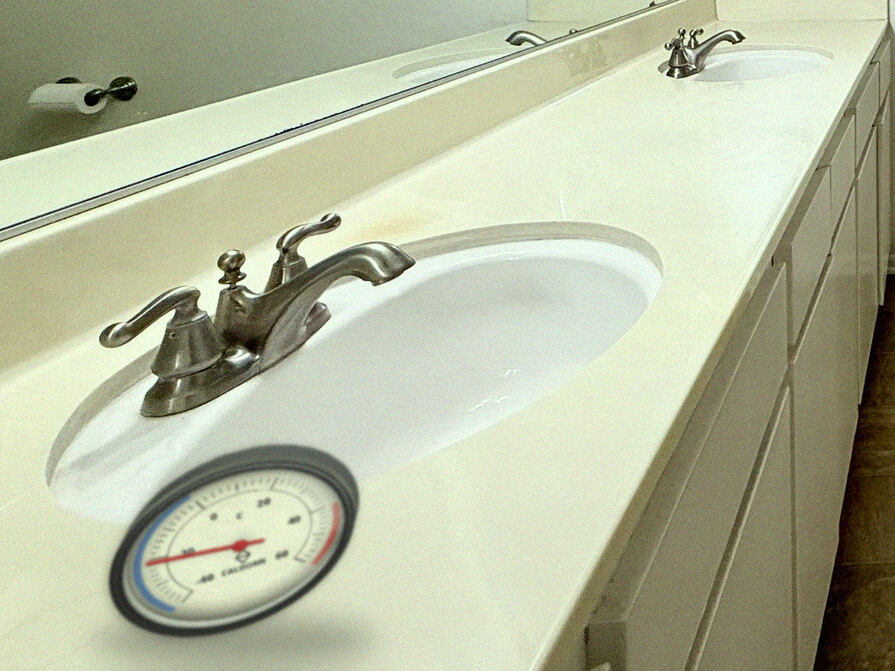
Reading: -20 °C
